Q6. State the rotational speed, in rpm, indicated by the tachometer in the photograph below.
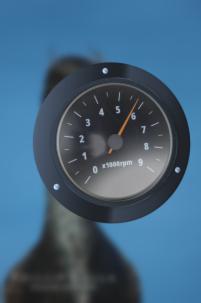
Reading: 5750 rpm
